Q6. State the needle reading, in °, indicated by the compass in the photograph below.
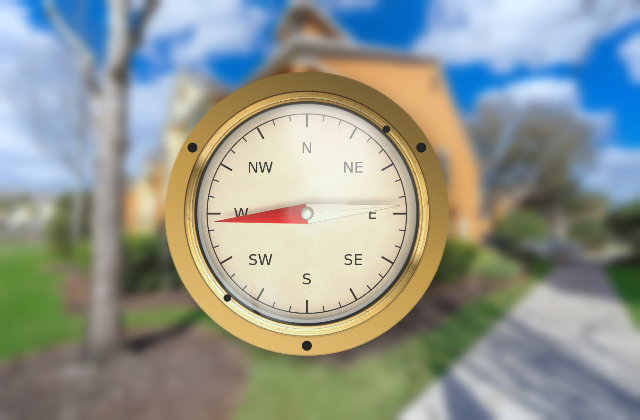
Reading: 265 °
